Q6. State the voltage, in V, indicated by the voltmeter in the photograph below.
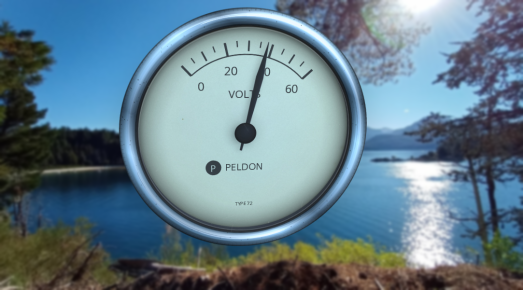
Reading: 37.5 V
